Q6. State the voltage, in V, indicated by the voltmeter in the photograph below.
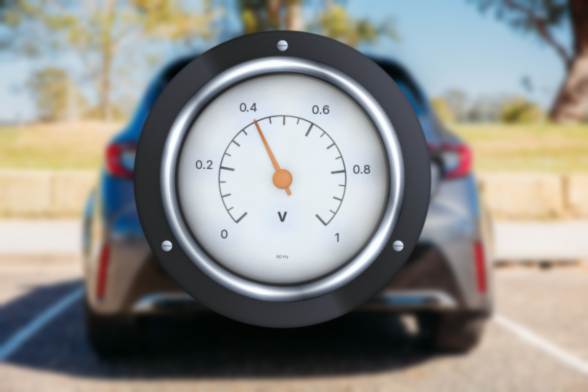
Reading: 0.4 V
